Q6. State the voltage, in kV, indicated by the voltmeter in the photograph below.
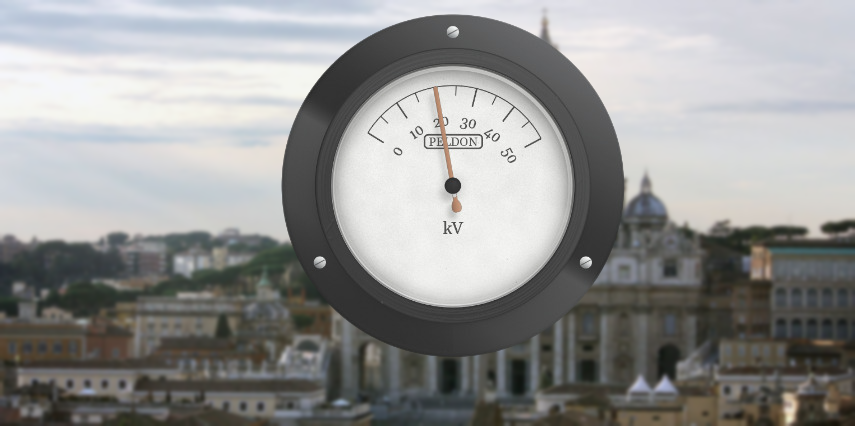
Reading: 20 kV
